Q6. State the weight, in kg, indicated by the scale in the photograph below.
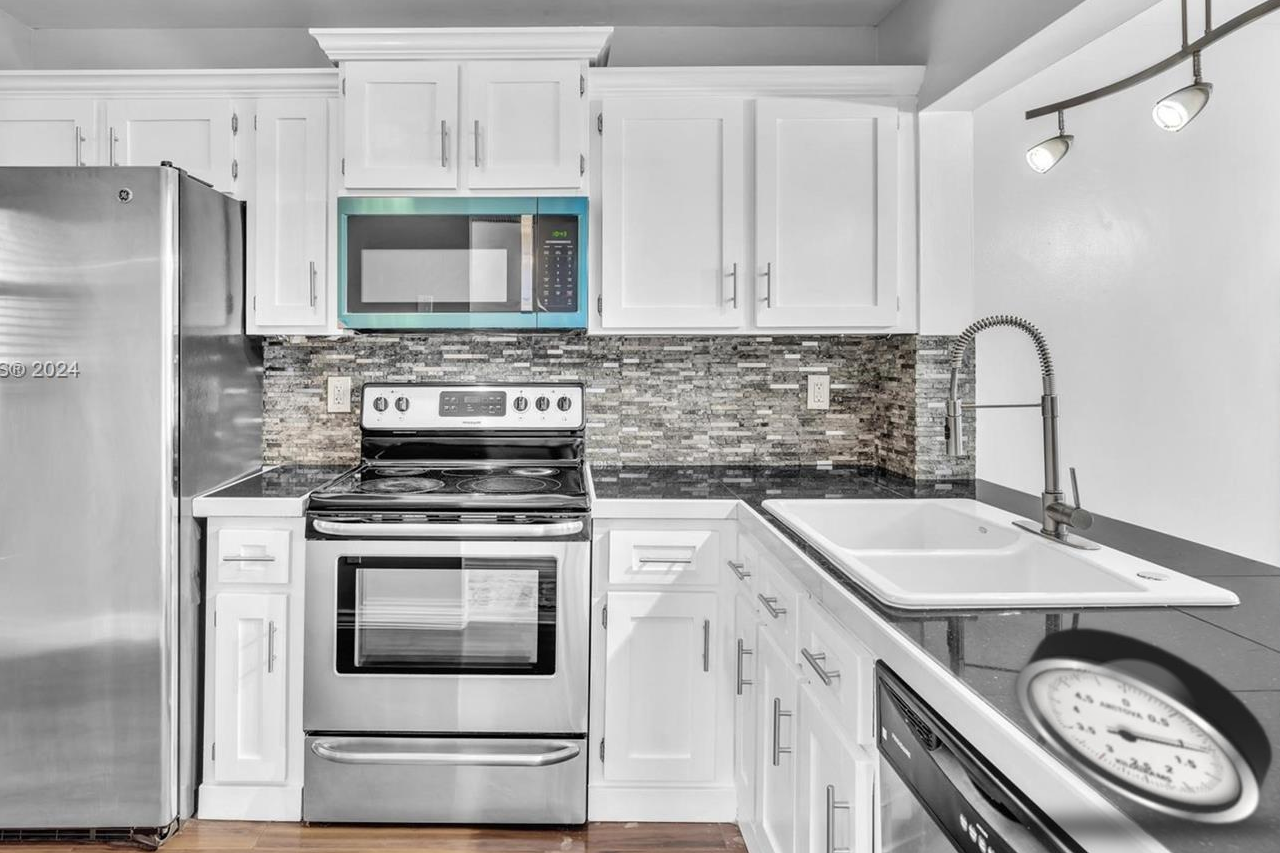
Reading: 1 kg
